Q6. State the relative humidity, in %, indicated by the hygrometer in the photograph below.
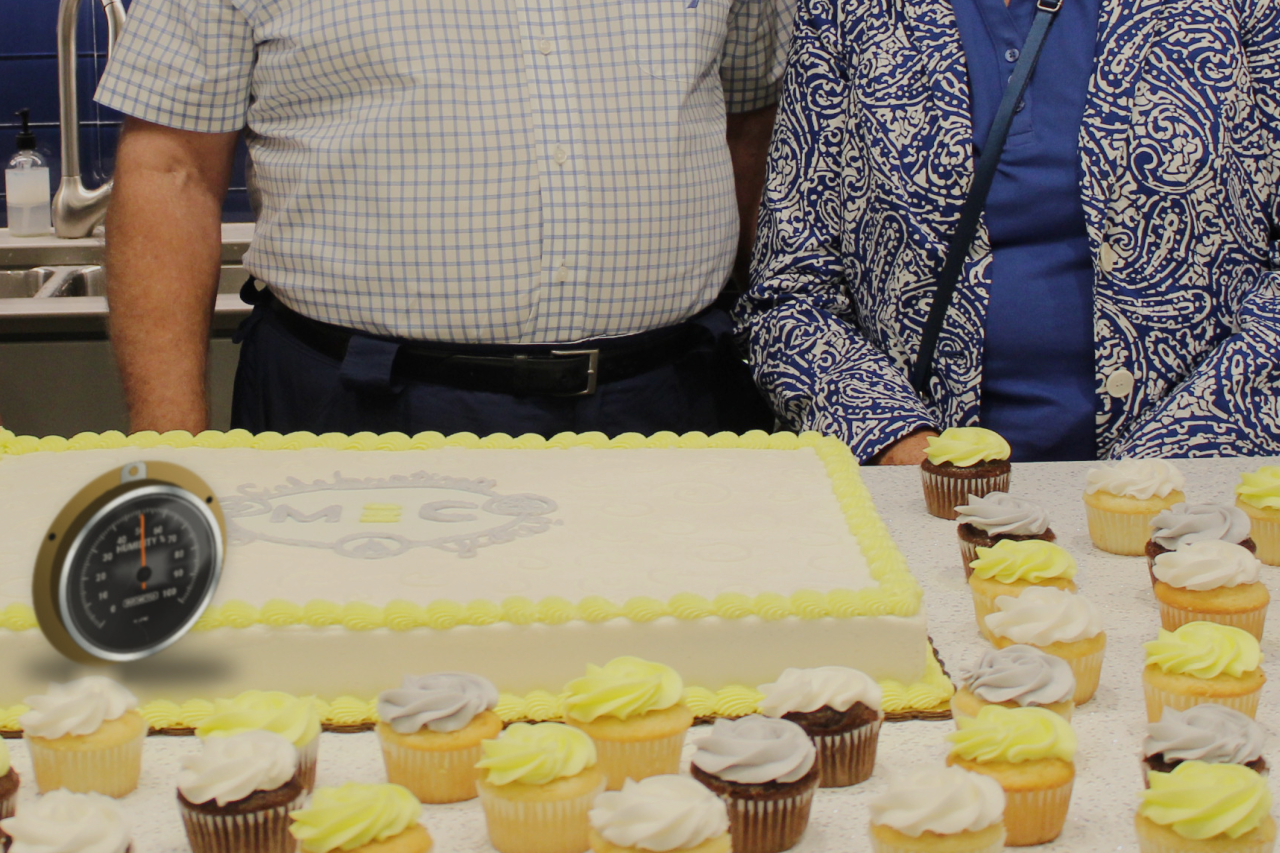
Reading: 50 %
